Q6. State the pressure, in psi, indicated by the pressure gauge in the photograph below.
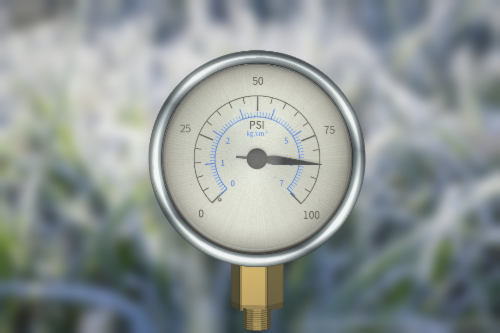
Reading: 85 psi
